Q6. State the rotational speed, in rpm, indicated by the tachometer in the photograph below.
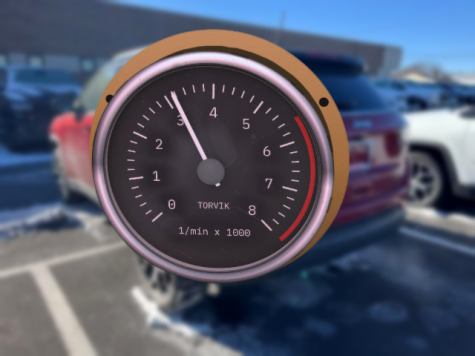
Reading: 3200 rpm
